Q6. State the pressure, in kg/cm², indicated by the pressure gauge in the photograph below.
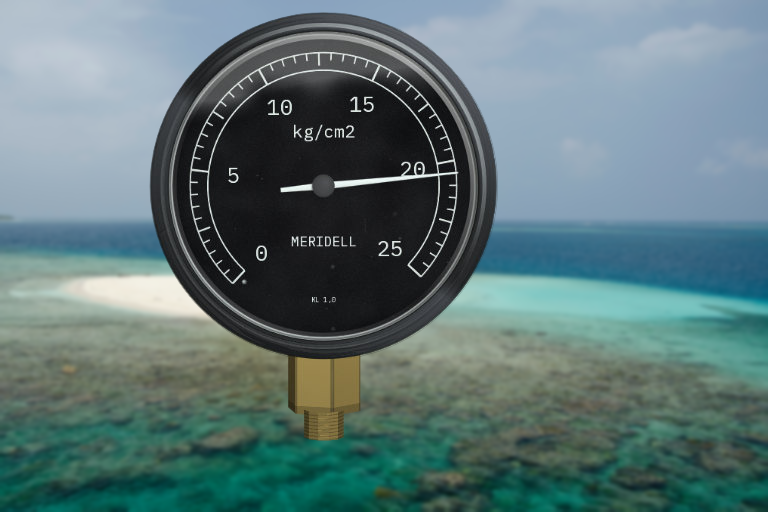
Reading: 20.5 kg/cm²
